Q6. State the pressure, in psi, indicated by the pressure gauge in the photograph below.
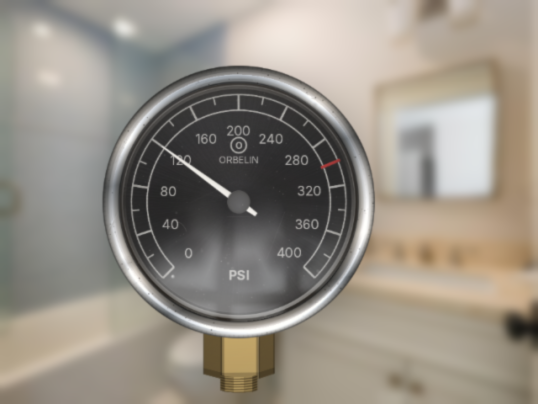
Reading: 120 psi
